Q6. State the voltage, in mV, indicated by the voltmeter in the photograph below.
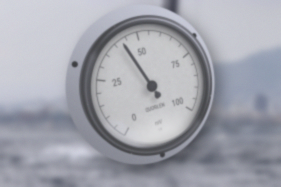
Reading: 42.5 mV
